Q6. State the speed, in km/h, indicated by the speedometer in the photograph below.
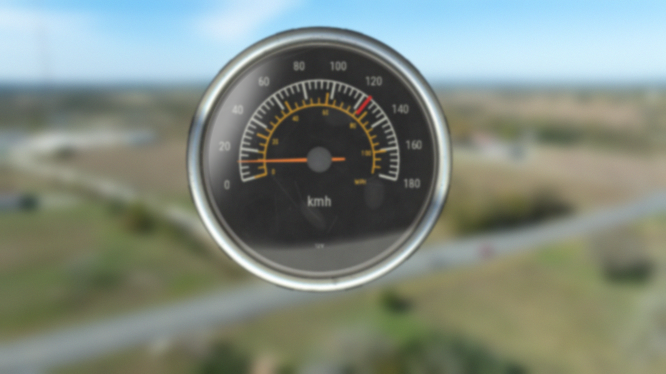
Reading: 12 km/h
